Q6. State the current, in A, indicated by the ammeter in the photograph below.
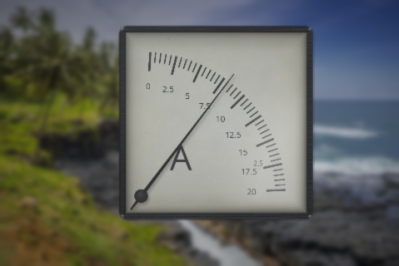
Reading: 8 A
